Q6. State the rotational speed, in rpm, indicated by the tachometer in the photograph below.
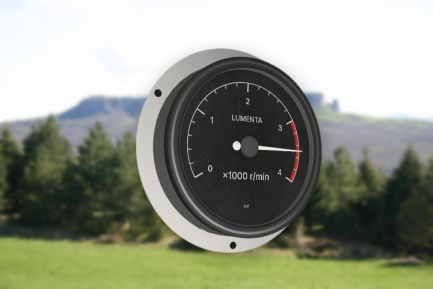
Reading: 3500 rpm
